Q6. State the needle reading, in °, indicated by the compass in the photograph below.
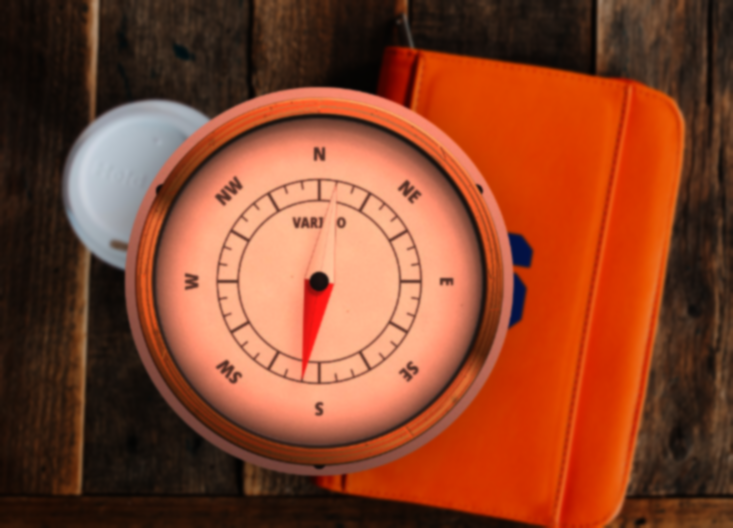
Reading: 190 °
